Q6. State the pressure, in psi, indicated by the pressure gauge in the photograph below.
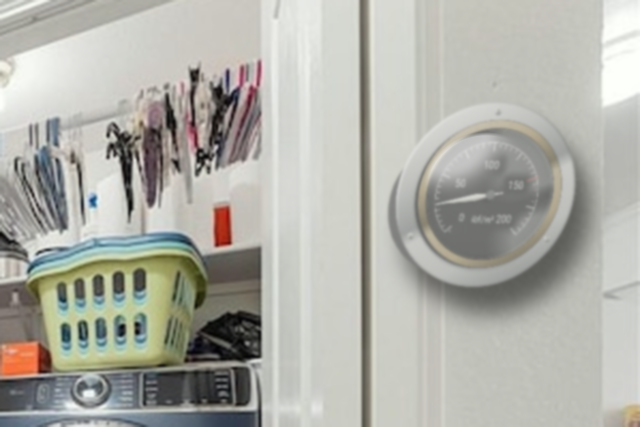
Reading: 25 psi
